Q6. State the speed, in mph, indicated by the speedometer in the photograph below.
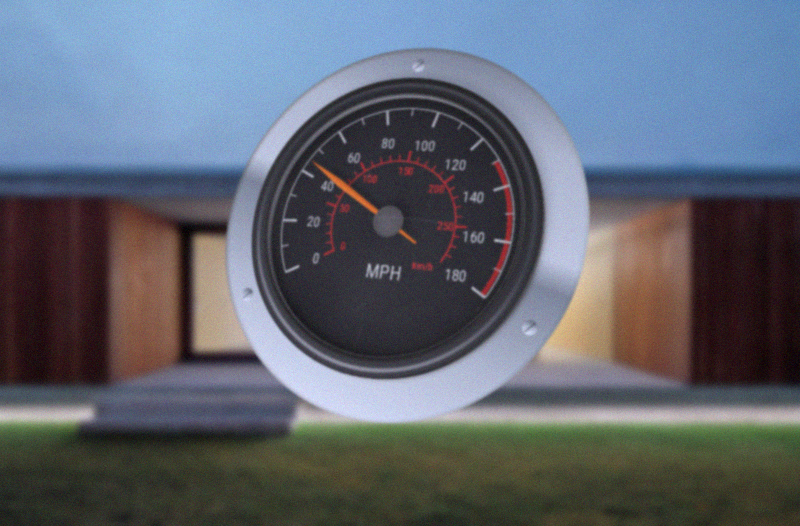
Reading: 45 mph
